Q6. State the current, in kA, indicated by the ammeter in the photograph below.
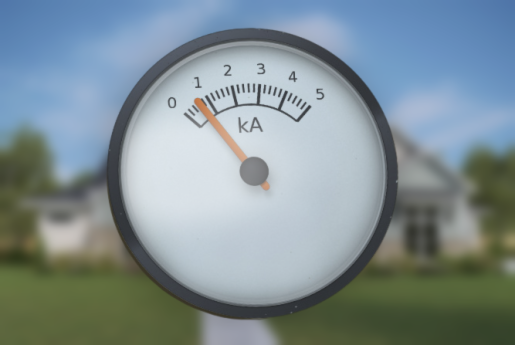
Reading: 0.6 kA
